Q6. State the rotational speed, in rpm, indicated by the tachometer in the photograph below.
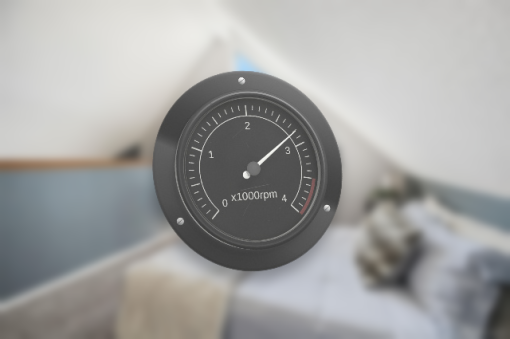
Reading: 2800 rpm
